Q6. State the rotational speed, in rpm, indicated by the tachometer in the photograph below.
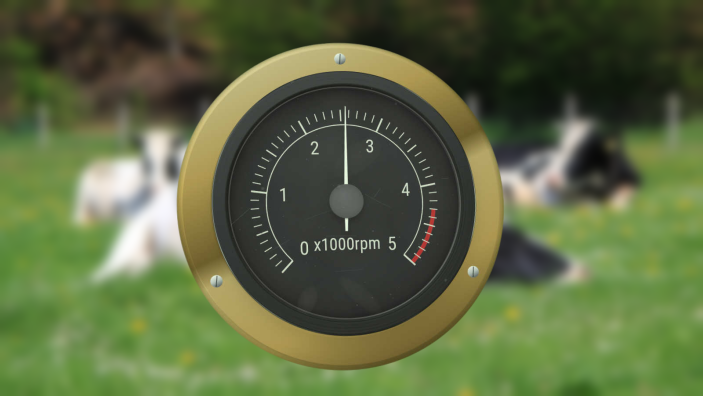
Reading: 2550 rpm
